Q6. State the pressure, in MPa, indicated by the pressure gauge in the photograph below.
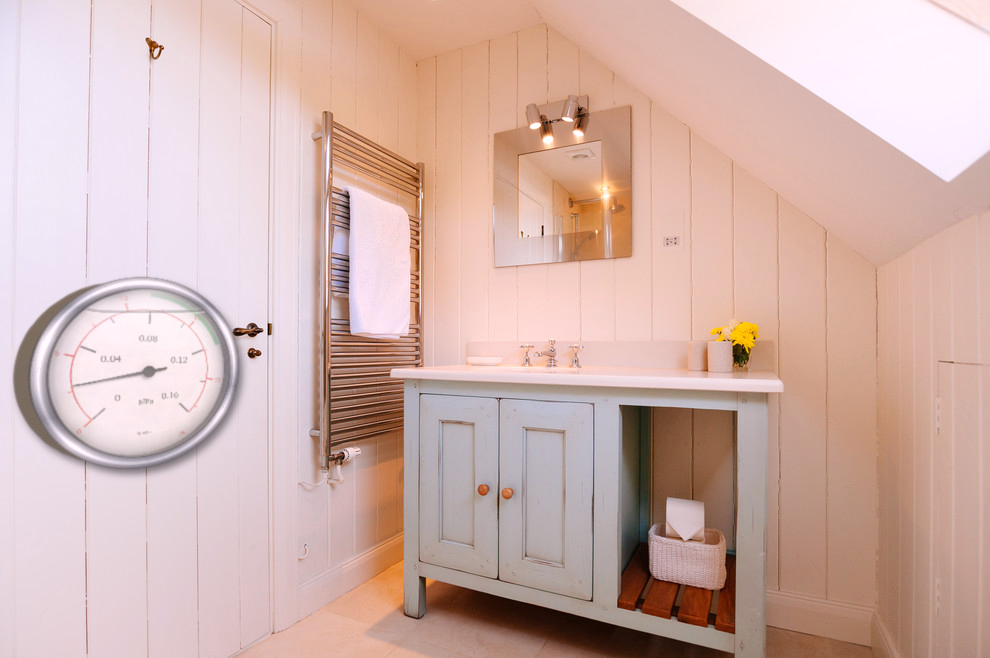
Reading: 0.02 MPa
